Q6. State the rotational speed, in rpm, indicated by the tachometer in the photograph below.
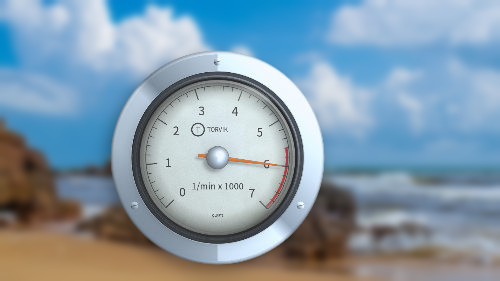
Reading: 6000 rpm
